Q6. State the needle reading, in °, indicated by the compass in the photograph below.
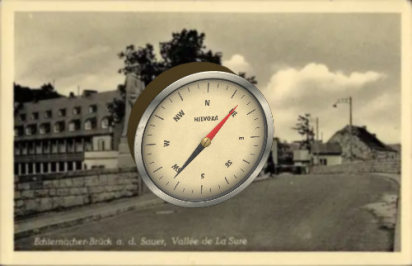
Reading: 40 °
